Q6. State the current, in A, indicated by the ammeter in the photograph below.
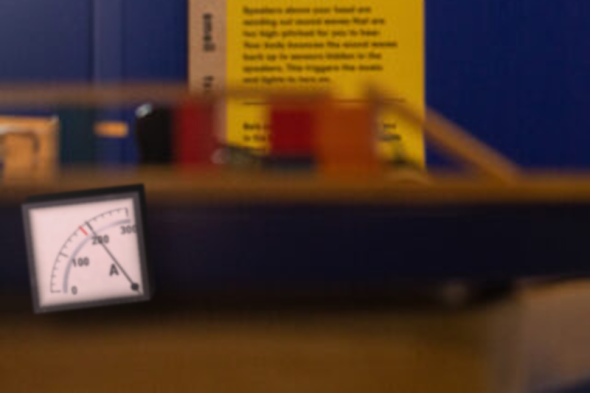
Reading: 200 A
